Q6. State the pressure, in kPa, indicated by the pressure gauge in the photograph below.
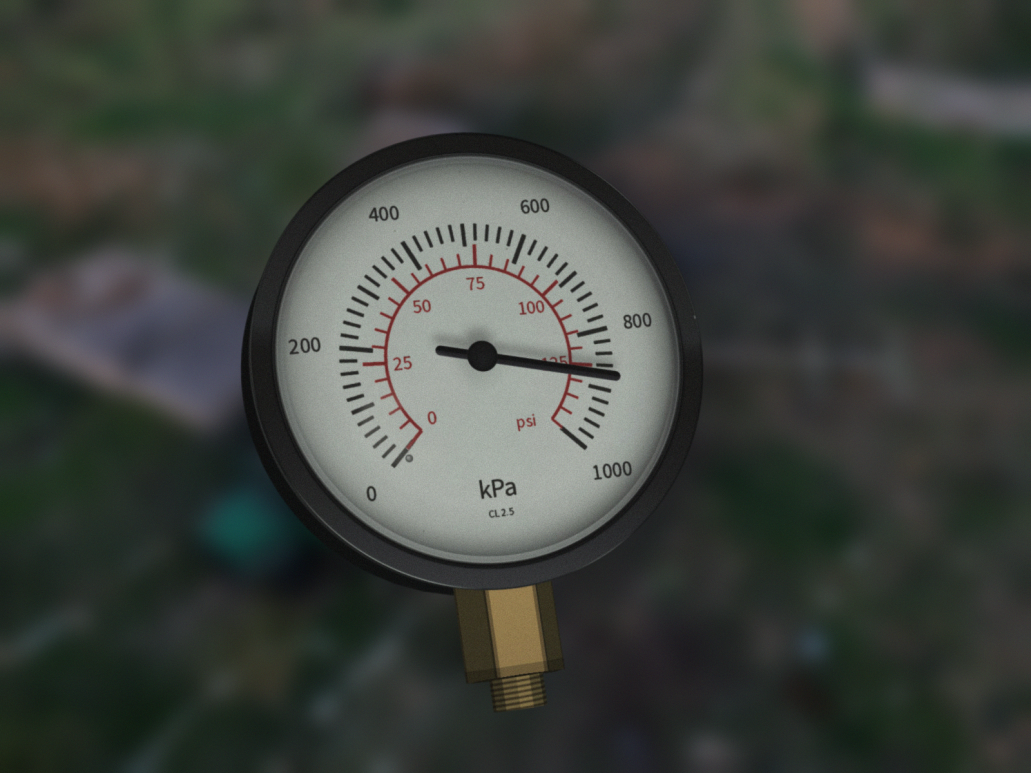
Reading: 880 kPa
